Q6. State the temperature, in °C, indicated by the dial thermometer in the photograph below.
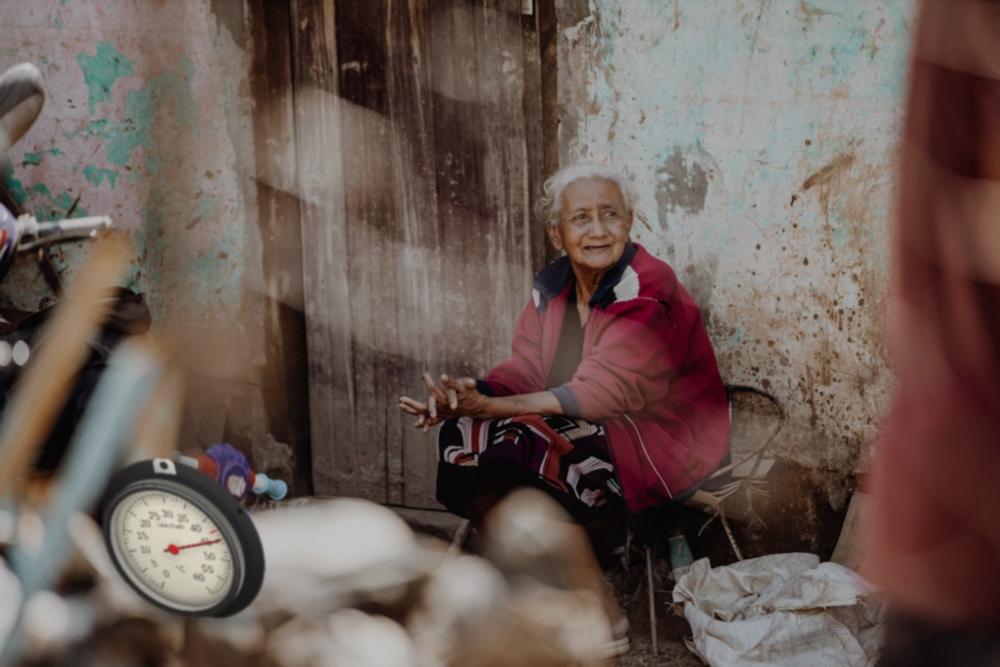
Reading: 45 °C
